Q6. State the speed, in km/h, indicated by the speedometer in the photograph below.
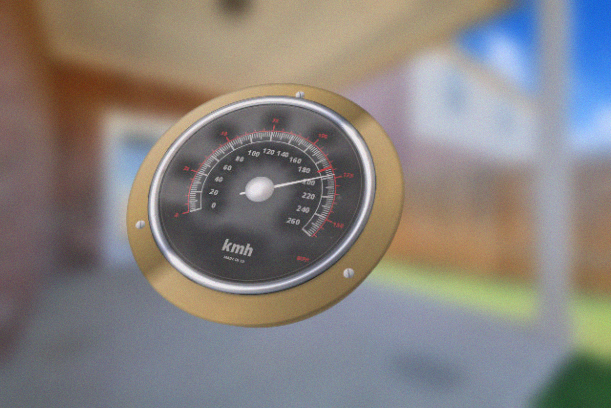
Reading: 200 km/h
